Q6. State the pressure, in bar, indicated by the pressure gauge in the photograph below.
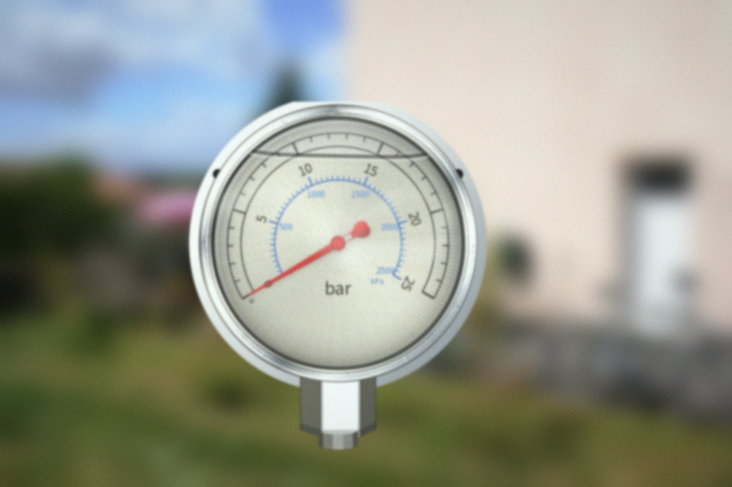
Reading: 0 bar
